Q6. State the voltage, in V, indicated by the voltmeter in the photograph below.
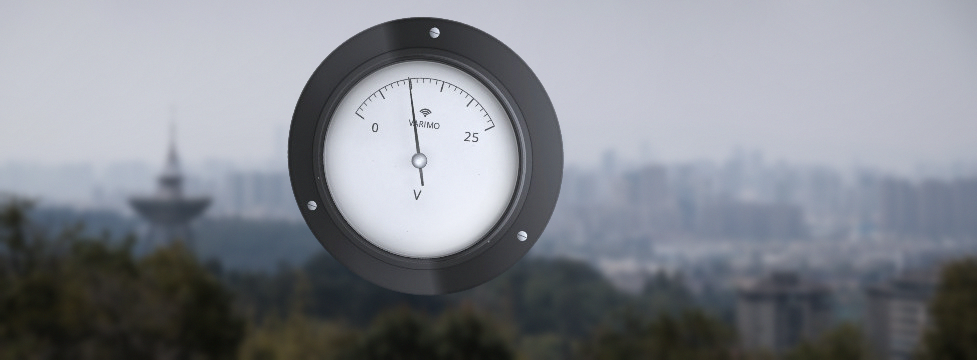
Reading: 10 V
